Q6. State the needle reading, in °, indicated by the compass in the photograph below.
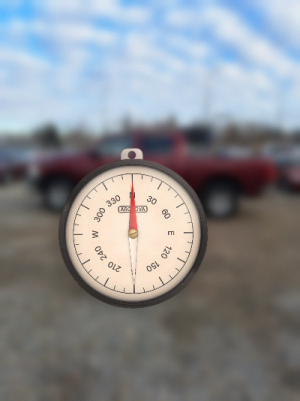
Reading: 0 °
